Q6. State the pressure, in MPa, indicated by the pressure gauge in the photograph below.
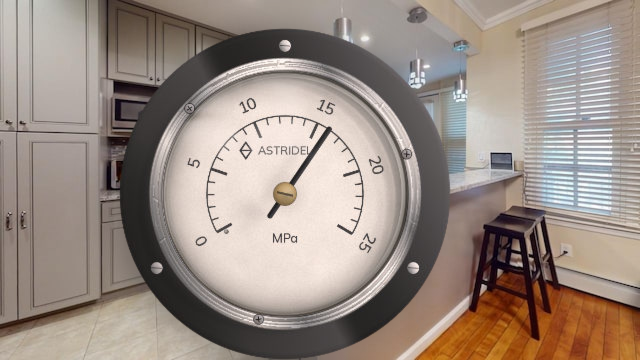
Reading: 16 MPa
